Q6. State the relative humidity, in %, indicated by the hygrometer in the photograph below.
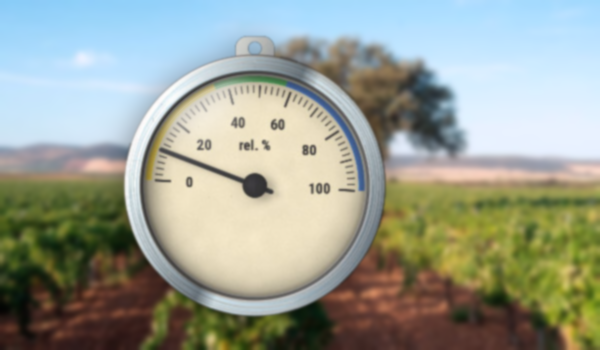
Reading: 10 %
